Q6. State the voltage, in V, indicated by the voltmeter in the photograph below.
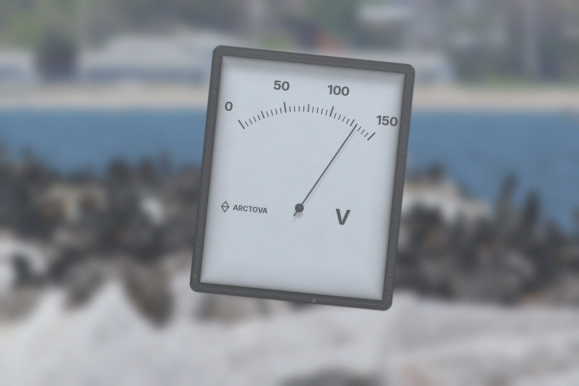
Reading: 130 V
